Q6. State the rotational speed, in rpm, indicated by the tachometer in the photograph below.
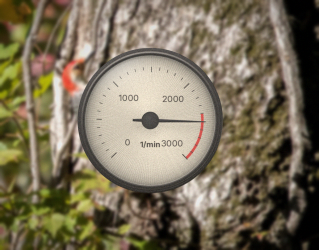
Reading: 2500 rpm
